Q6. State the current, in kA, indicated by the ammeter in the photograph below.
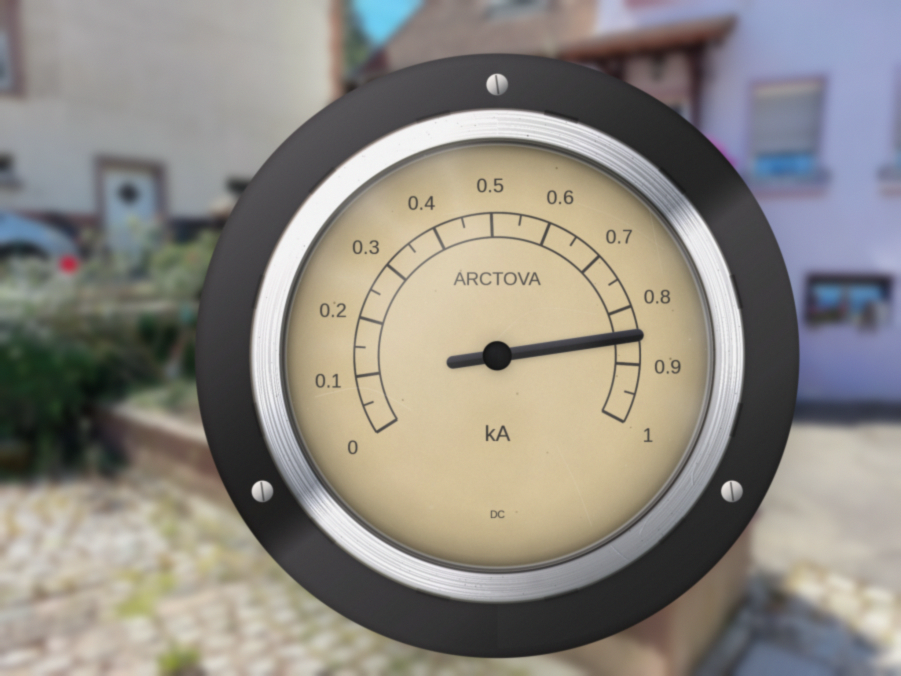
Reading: 0.85 kA
